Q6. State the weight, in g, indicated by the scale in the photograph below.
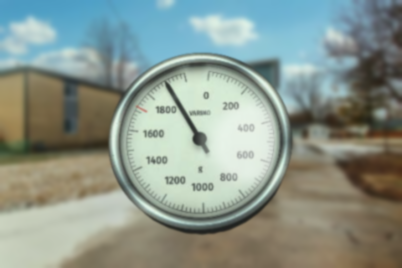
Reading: 1900 g
